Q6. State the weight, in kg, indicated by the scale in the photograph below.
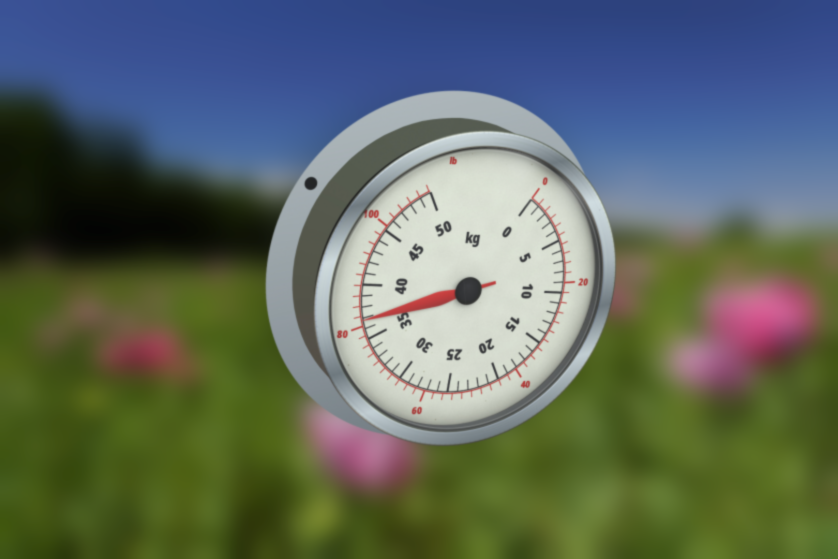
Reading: 37 kg
